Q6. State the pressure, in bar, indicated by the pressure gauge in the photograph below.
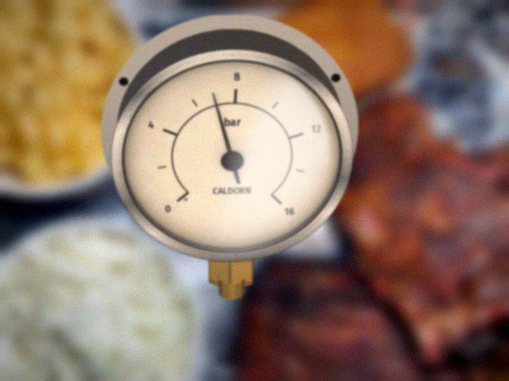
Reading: 7 bar
